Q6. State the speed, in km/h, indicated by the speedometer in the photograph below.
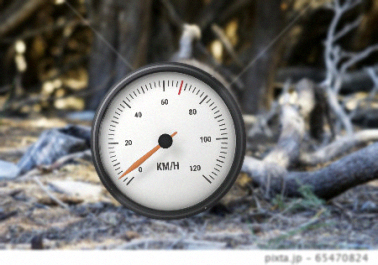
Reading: 4 km/h
